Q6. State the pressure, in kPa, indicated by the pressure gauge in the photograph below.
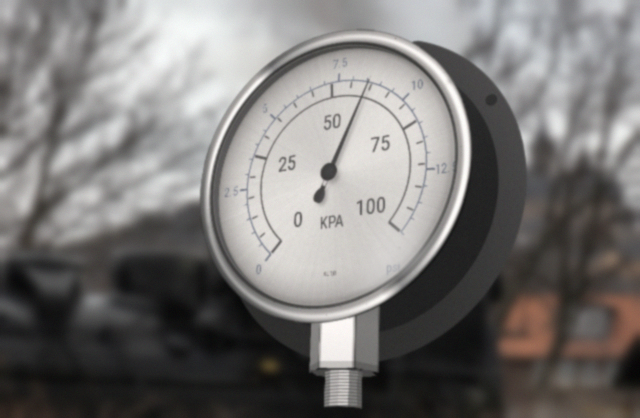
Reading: 60 kPa
